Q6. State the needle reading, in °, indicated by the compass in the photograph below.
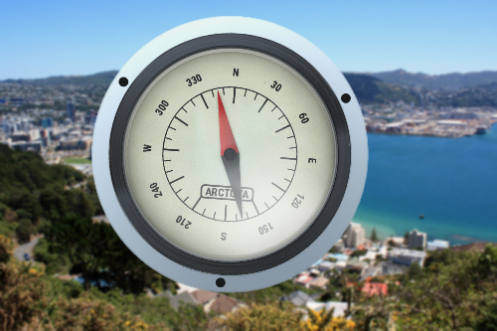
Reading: 345 °
